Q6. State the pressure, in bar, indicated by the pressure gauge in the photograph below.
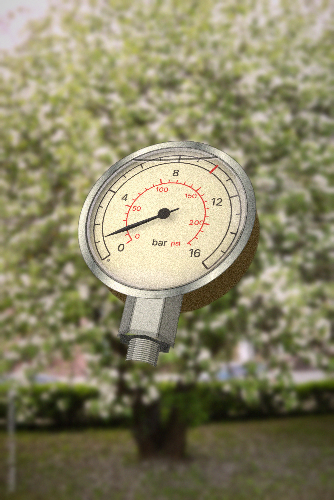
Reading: 1 bar
